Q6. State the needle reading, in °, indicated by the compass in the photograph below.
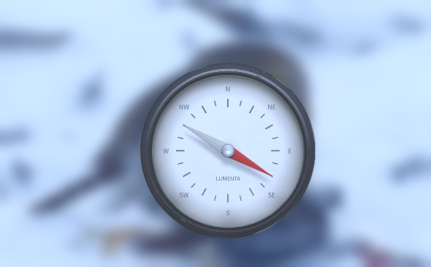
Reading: 120 °
